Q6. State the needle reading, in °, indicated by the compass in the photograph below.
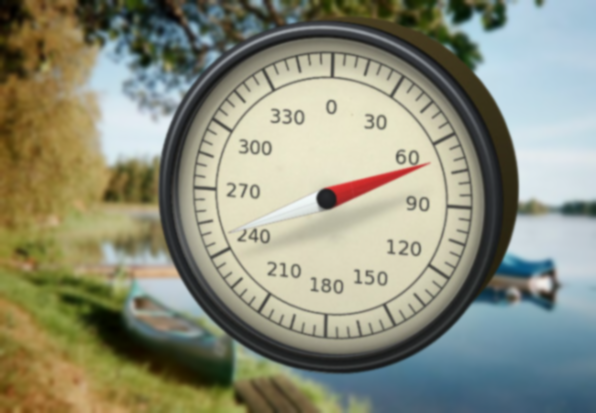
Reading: 67.5 °
